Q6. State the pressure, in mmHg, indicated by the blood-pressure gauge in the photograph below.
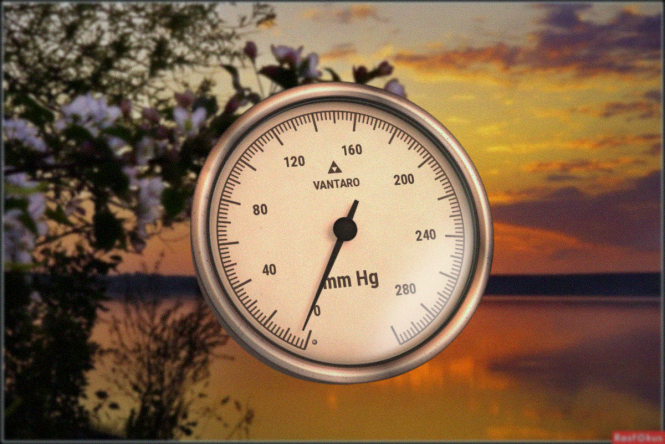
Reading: 4 mmHg
